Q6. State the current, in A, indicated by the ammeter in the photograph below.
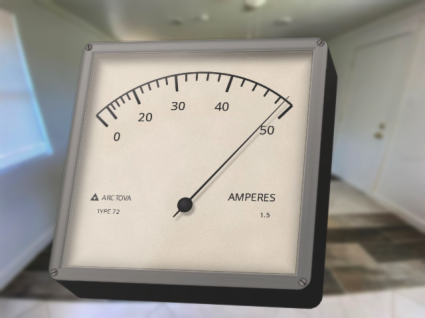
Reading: 49 A
